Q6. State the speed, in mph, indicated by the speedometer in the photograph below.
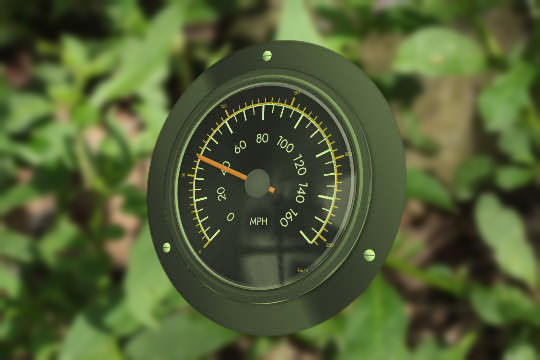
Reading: 40 mph
